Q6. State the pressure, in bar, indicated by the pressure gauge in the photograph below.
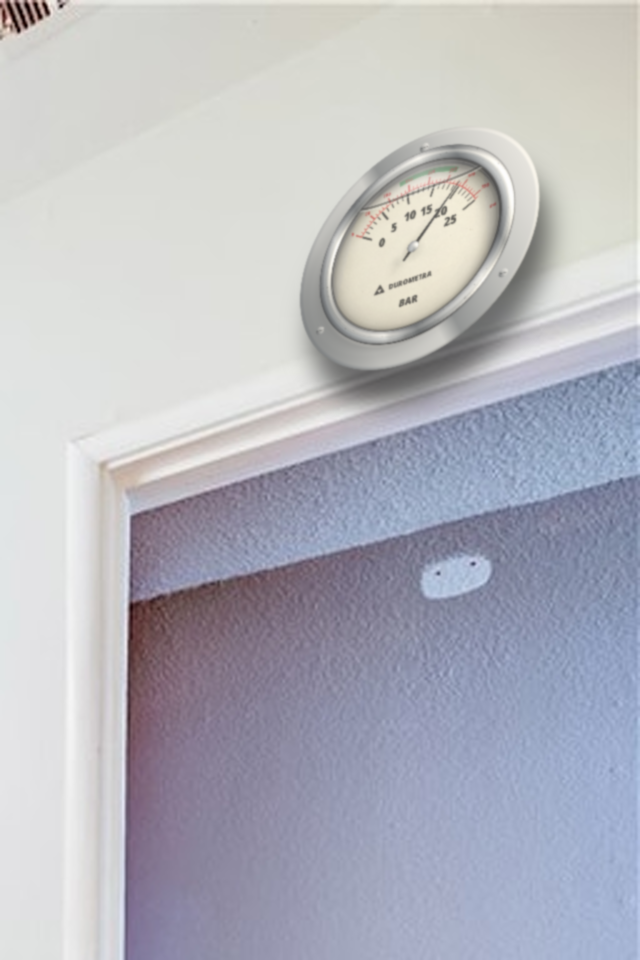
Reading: 20 bar
